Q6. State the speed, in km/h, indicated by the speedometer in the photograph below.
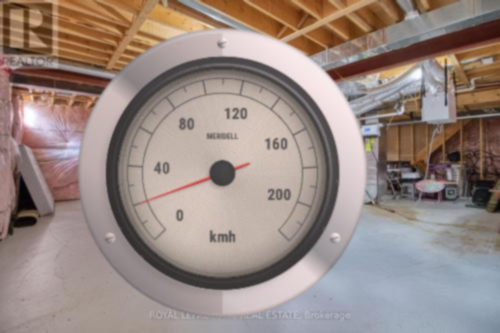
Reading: 20 km/h
